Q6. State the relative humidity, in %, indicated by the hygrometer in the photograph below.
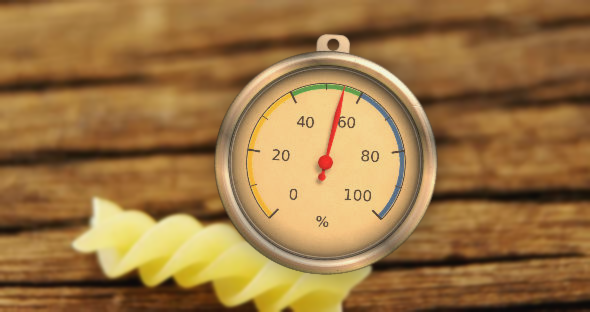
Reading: 55 %
